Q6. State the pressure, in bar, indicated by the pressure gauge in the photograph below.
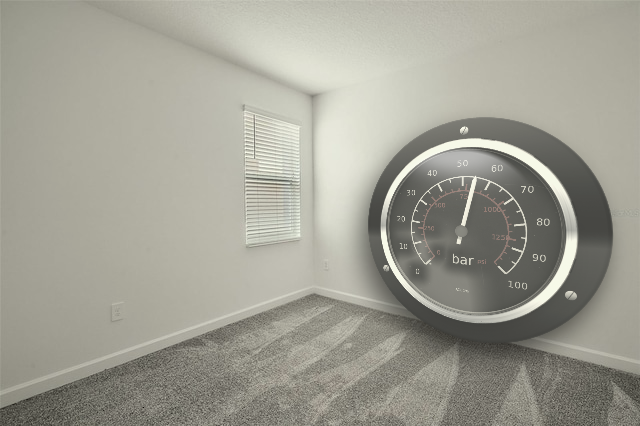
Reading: 55 bar
